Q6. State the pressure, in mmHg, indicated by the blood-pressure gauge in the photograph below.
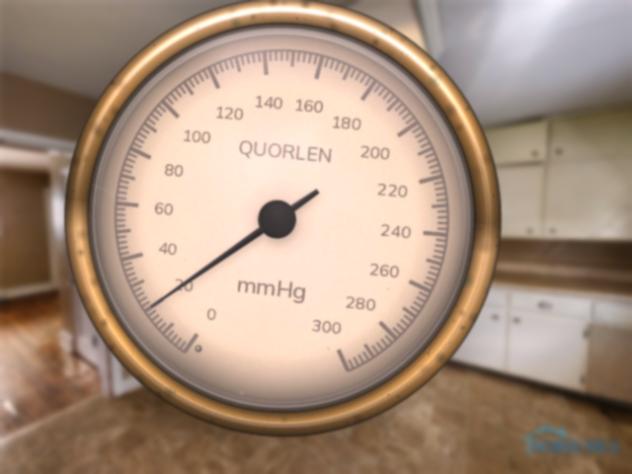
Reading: 20 mmHg
